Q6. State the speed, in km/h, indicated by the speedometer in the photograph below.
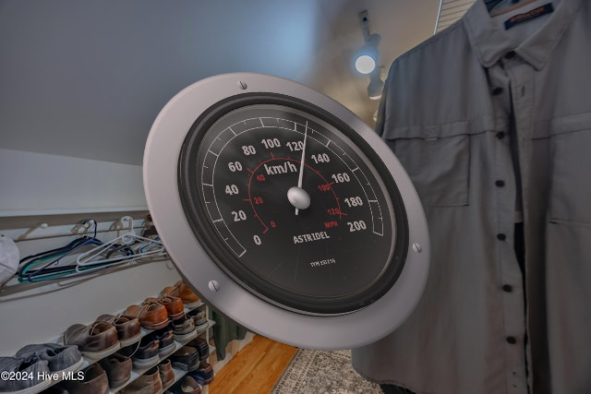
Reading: 125 km/h
